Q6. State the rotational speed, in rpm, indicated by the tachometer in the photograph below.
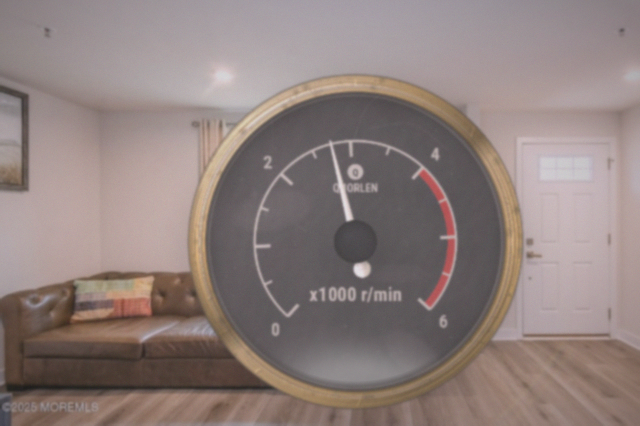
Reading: 2750 rpm
